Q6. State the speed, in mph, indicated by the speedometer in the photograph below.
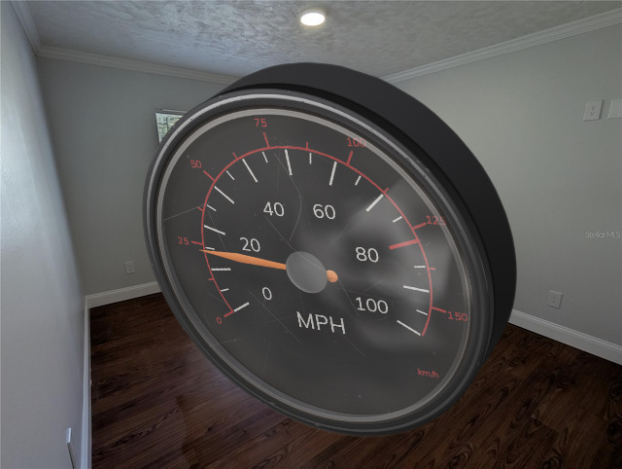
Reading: 15 mph
